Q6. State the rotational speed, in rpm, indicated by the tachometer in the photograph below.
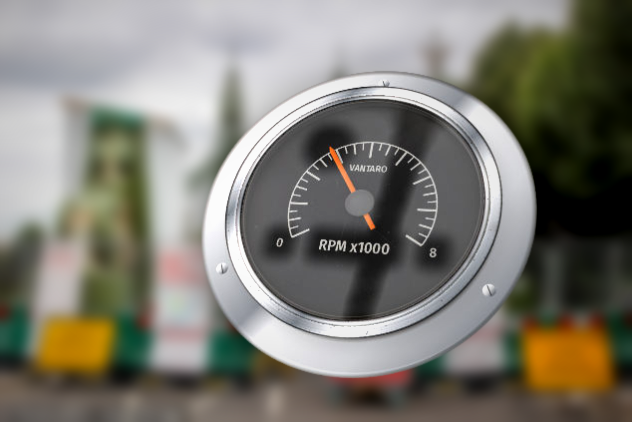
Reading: 2875 rpm
